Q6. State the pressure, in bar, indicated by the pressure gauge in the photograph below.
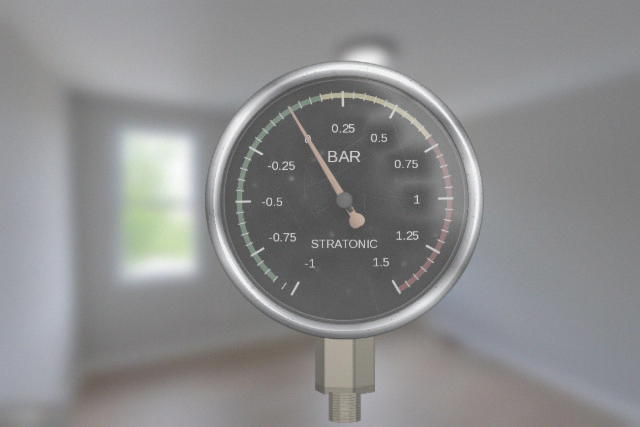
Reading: 0 bar
